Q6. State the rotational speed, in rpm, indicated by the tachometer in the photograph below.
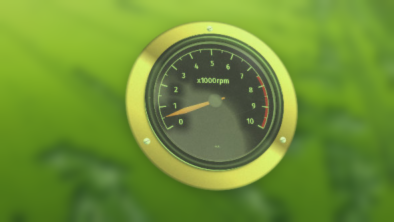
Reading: 500 rpm
